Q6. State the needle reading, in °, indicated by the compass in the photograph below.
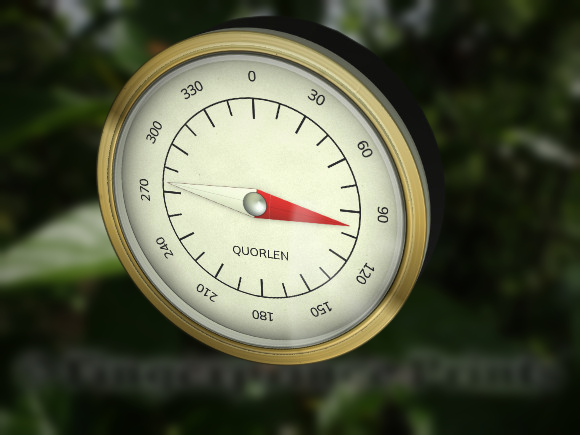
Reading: 97.5 °
